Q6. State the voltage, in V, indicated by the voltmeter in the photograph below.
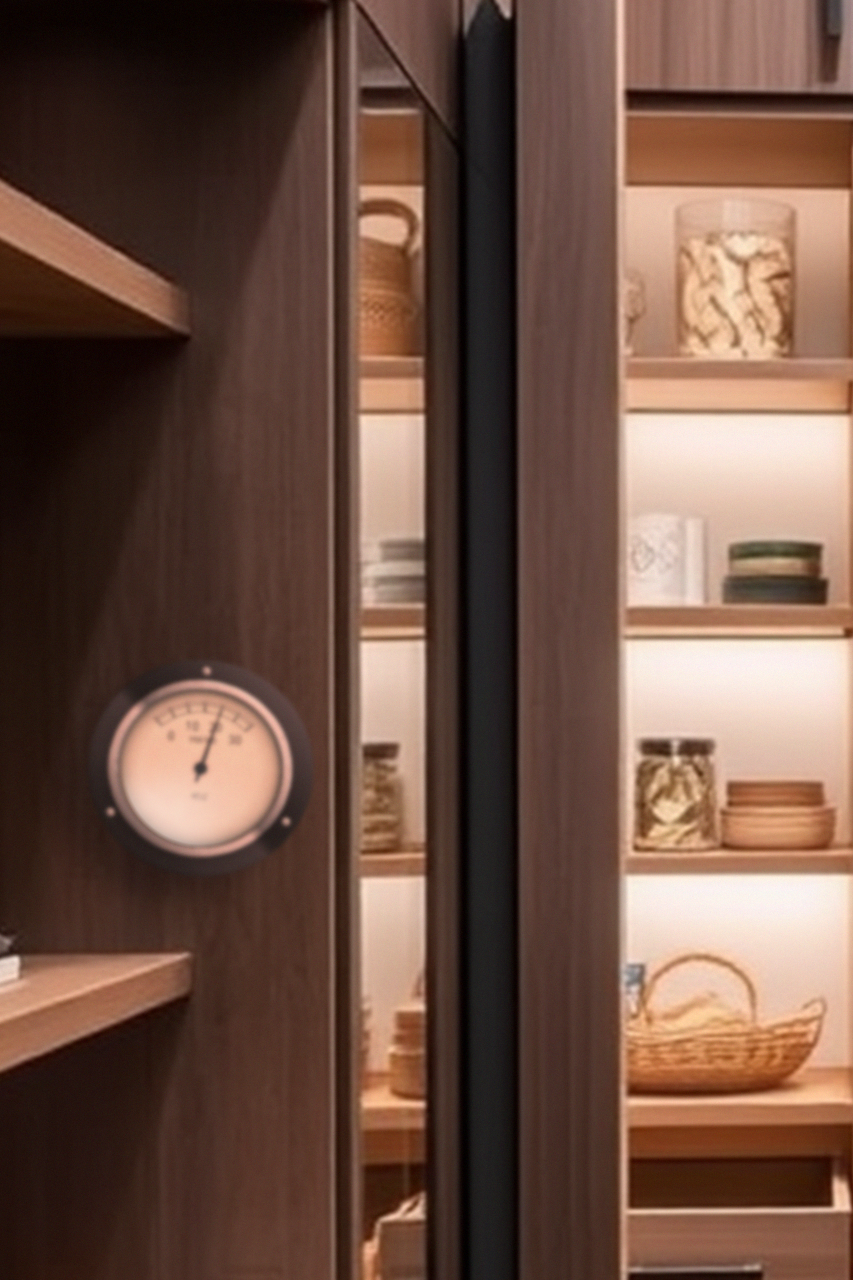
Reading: 20 V
